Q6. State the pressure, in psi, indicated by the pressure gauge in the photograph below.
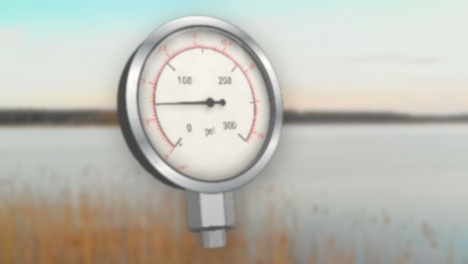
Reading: 50 psi
